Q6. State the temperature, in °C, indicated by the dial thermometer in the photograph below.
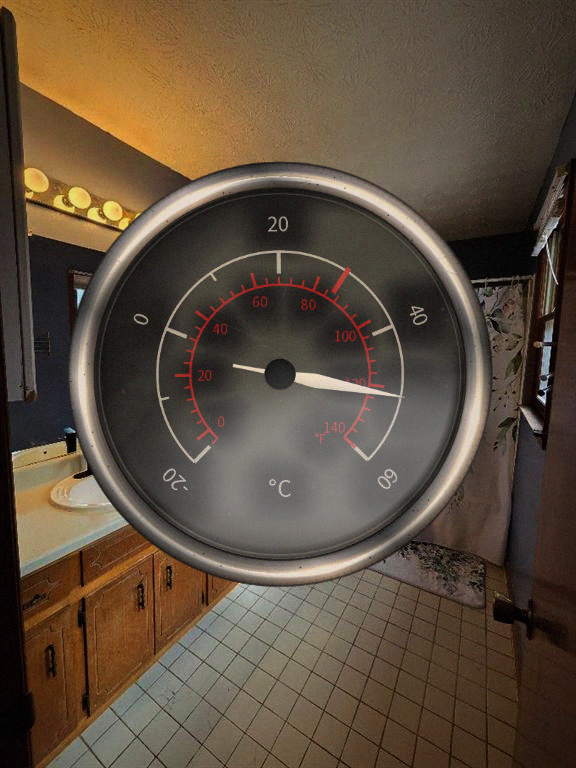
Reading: 50 °C
